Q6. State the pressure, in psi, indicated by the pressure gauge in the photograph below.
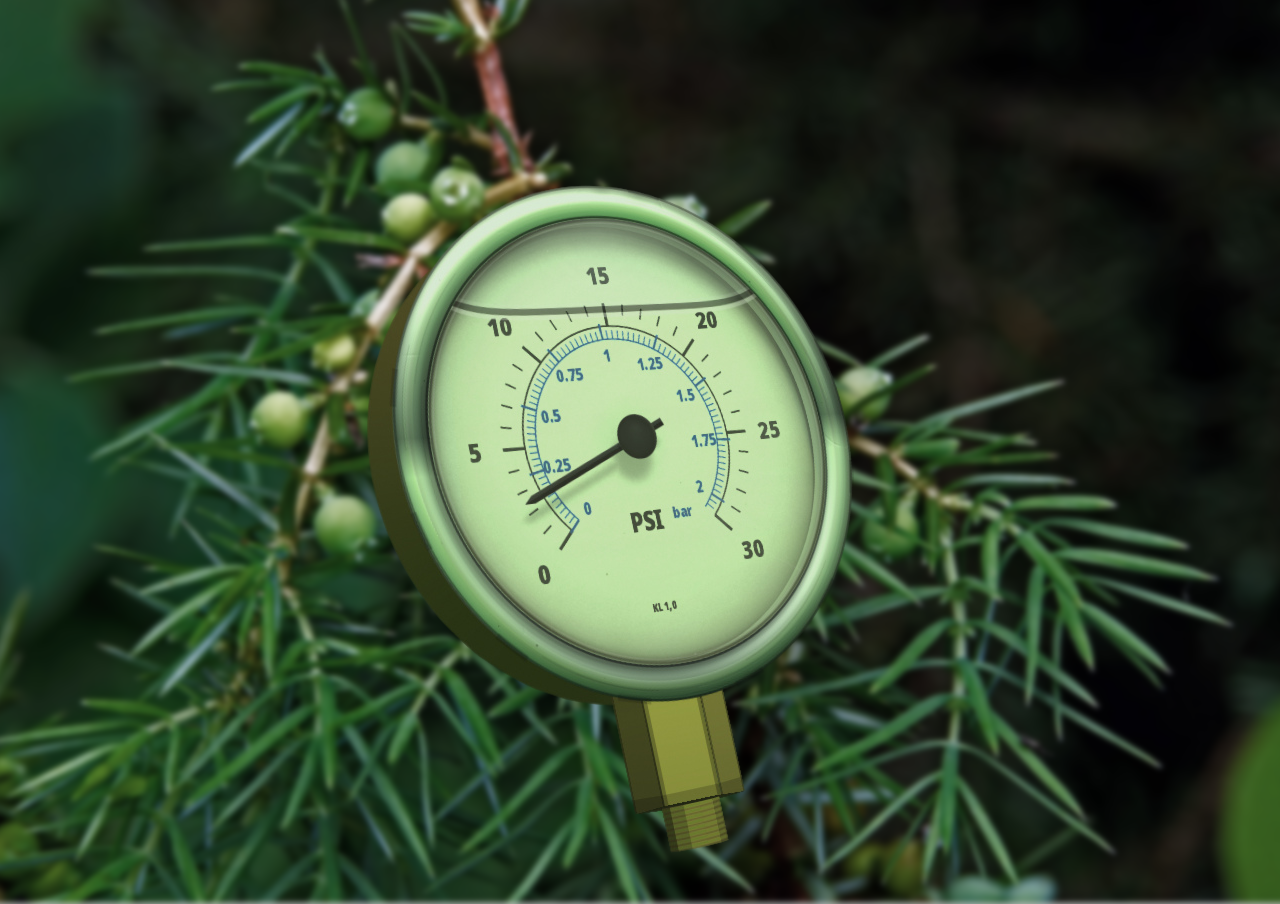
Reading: 2.5 psi
